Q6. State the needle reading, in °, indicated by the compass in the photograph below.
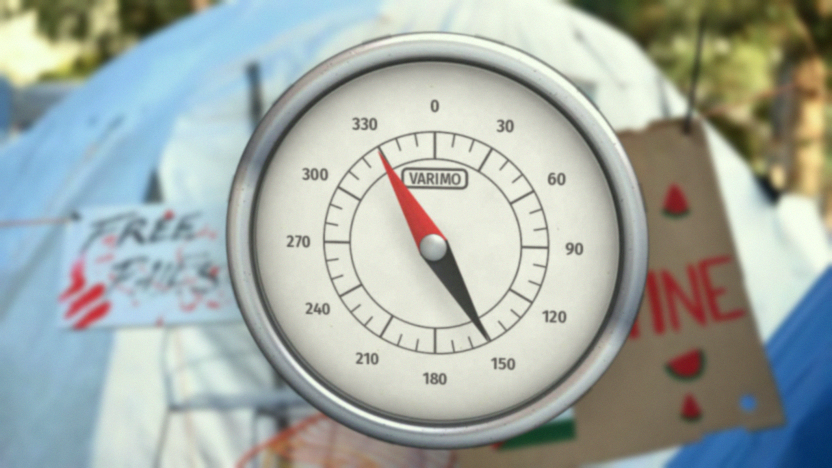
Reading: 330 °
